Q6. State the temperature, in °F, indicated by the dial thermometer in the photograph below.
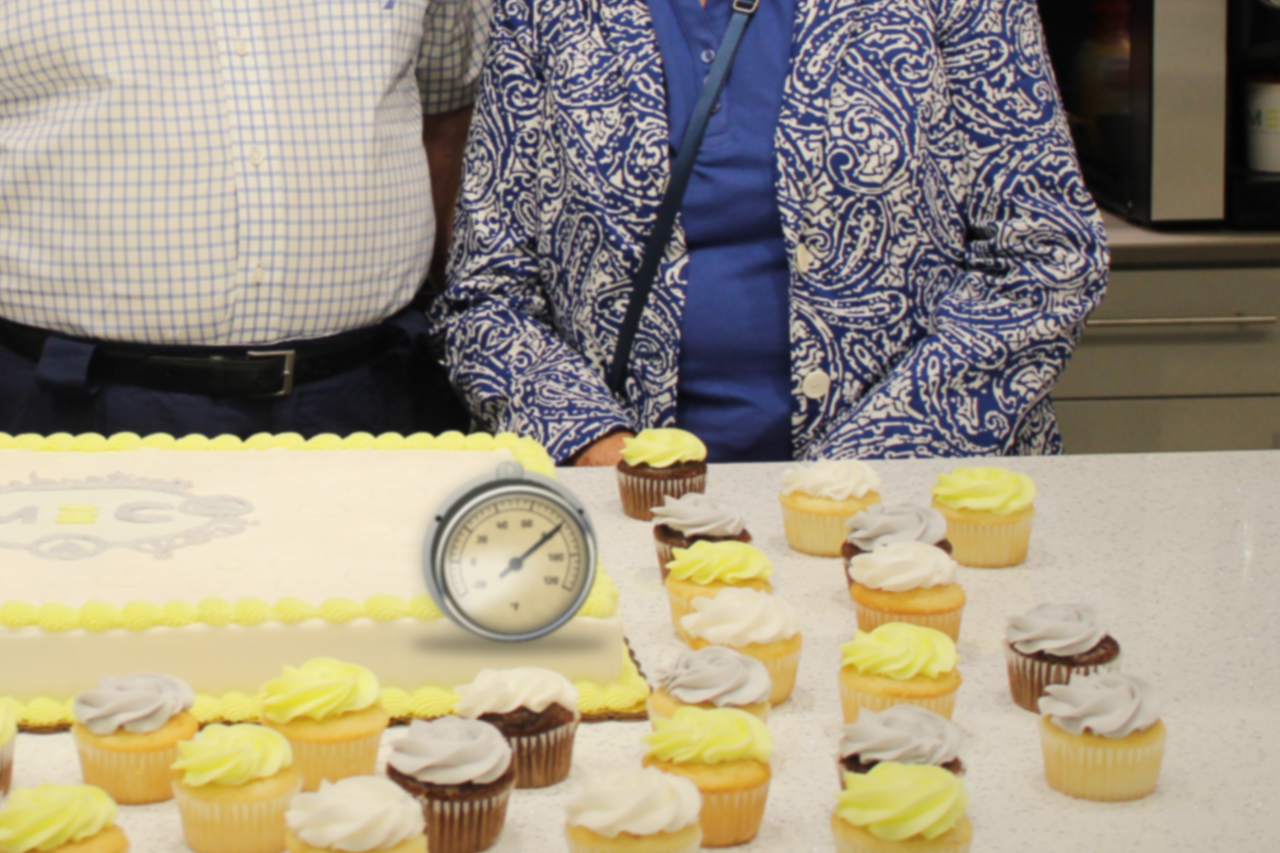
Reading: 80 °F
